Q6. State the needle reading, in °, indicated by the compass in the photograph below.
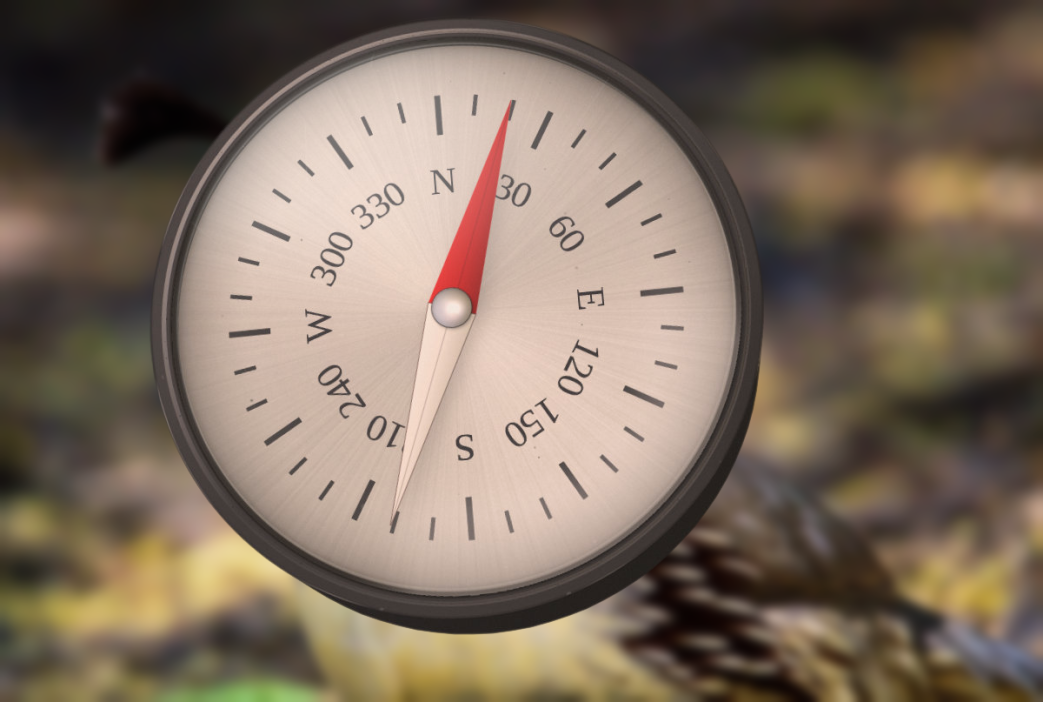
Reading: 20 °
